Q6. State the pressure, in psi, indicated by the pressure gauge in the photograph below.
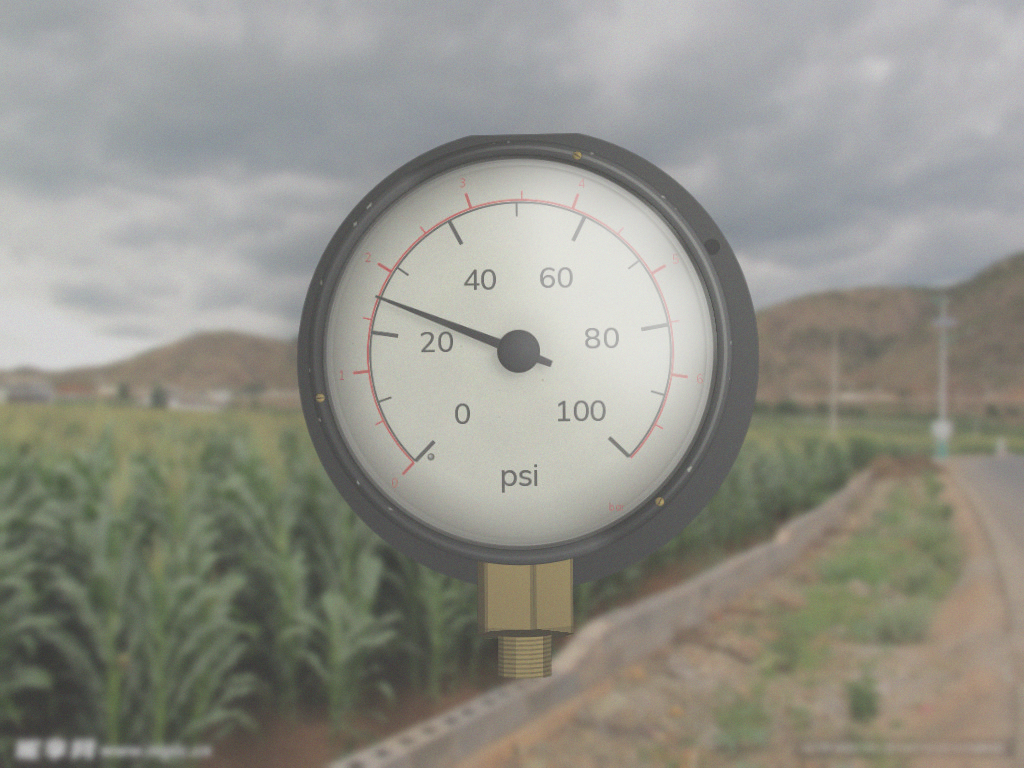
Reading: 25 psi
